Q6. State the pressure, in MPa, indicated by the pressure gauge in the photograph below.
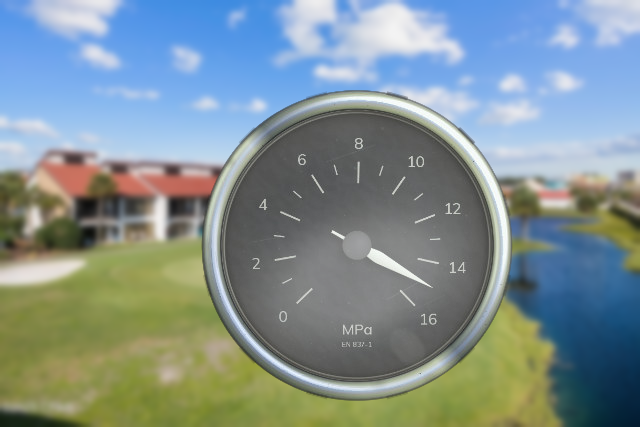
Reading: 15 MPa
